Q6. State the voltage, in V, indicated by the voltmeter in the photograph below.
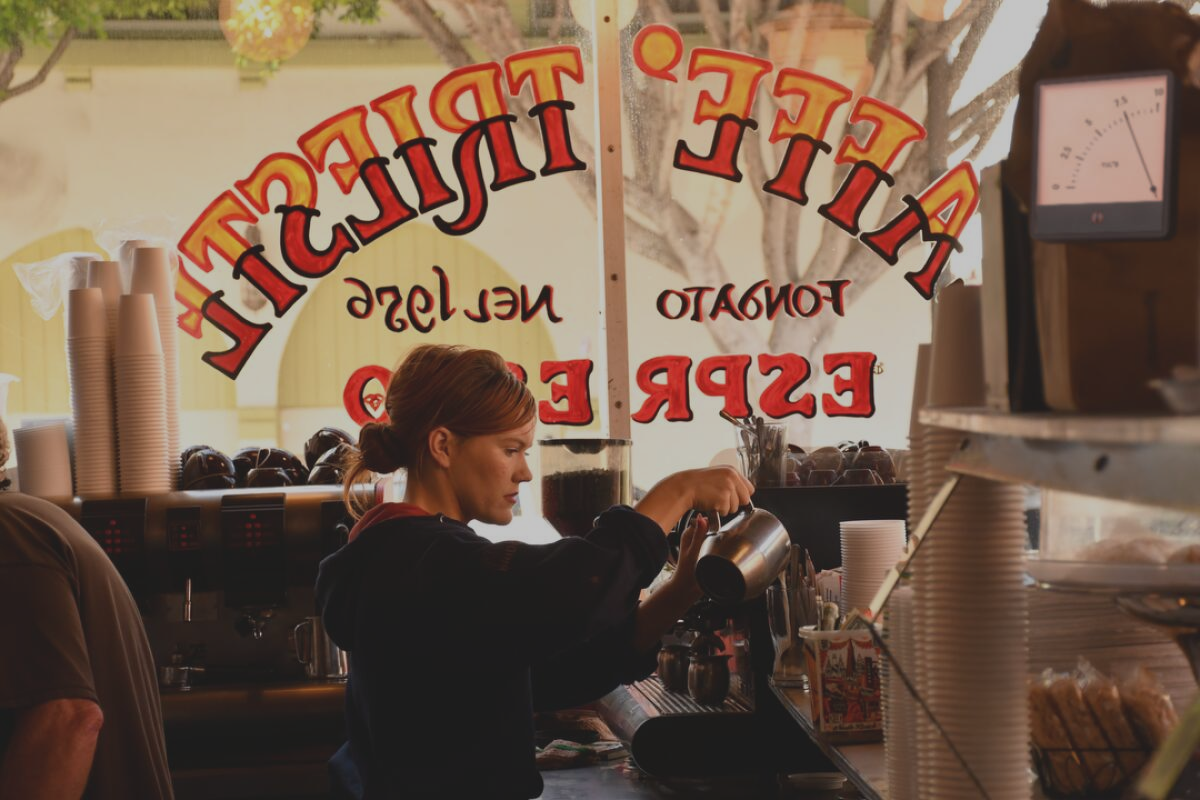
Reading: 7.5 V
